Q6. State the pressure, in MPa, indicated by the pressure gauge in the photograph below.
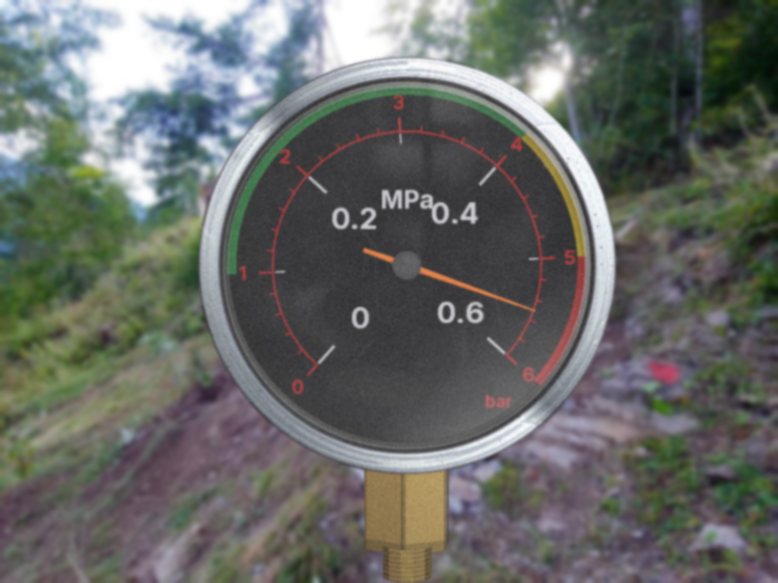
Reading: 0.55 MPa
